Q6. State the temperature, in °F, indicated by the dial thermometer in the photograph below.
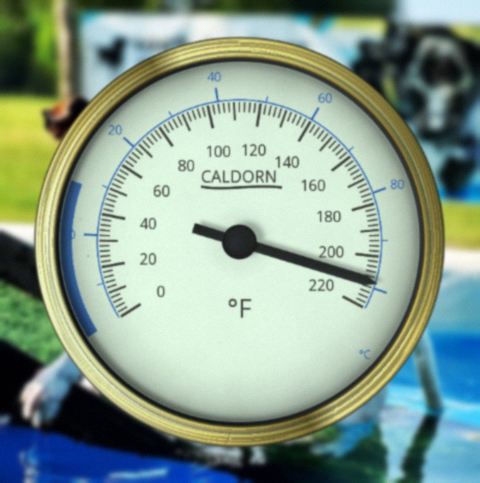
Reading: 210 °F
